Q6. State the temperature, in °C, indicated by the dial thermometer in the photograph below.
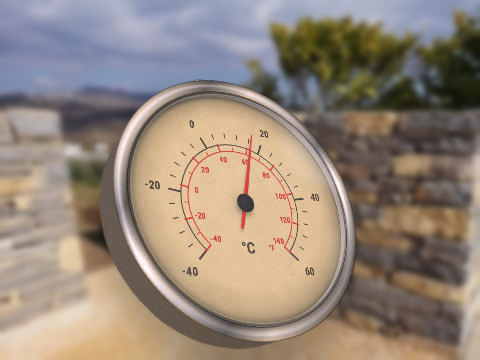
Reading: 16 °C
